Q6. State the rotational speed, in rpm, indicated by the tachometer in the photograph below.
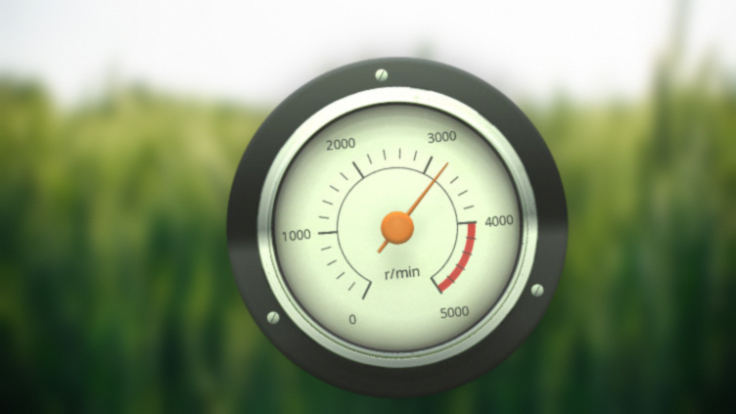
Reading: 3200 rpm
